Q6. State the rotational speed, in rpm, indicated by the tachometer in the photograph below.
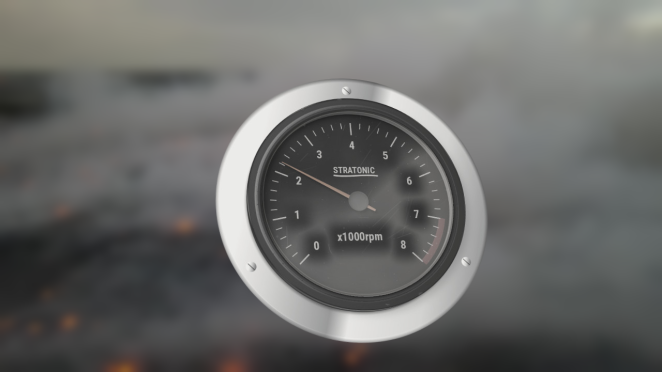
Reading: 2200 rpm
